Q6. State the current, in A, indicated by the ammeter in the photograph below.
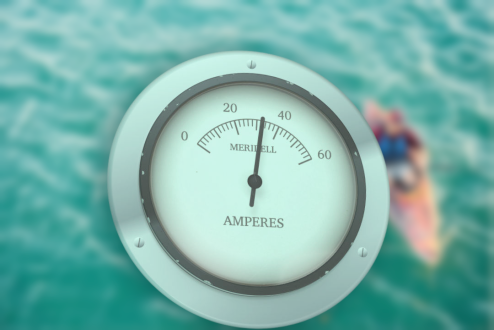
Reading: 32 A
